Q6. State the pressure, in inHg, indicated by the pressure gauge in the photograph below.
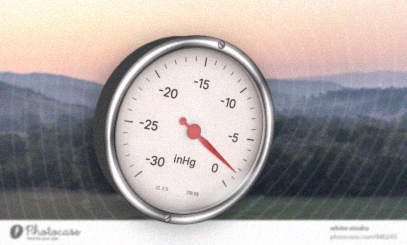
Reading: -1.5 inHg
